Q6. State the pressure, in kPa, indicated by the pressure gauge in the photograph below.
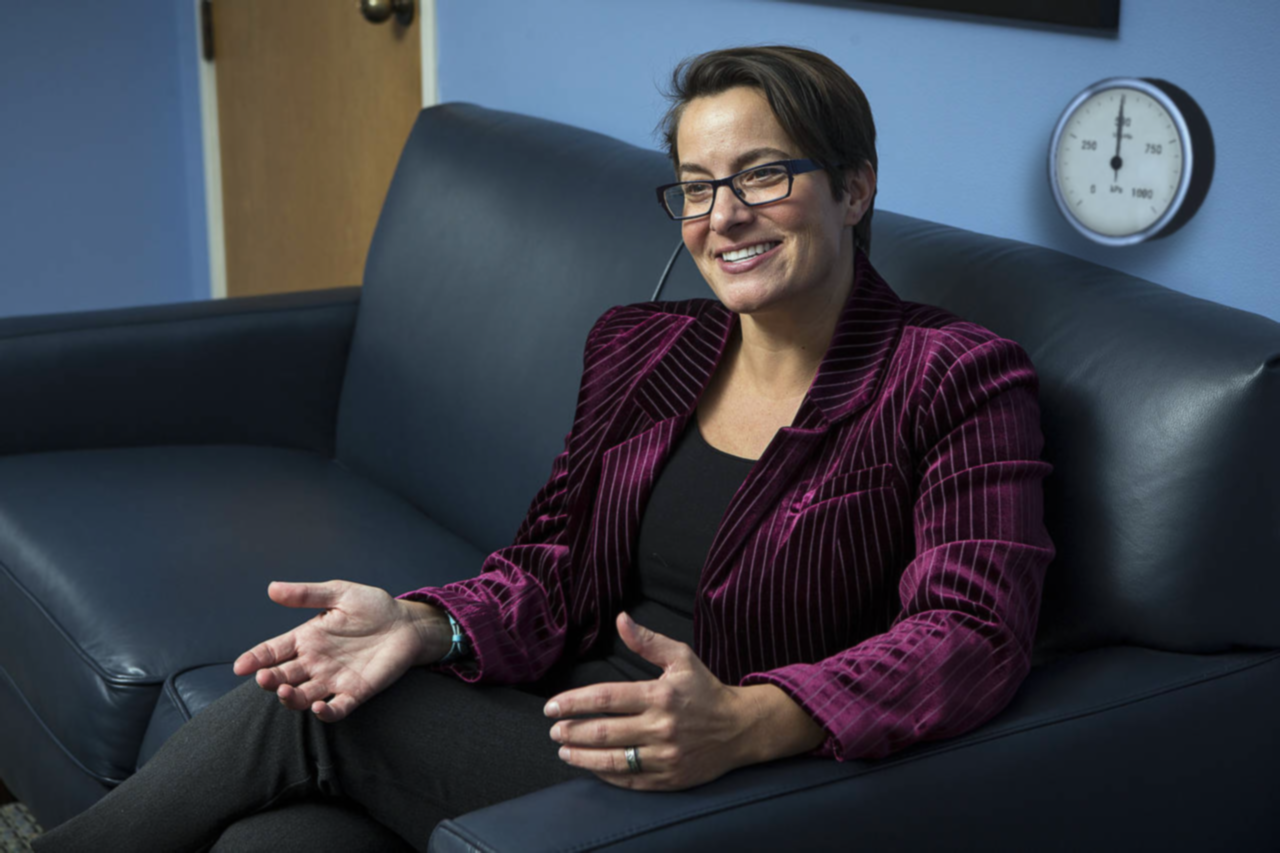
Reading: 500 kPa
